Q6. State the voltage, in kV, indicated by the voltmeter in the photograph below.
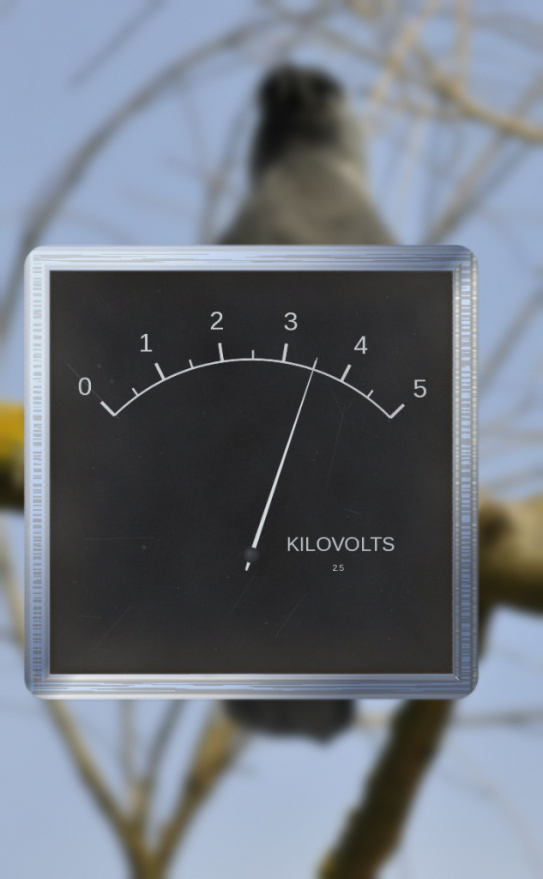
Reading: 3.5 kV
